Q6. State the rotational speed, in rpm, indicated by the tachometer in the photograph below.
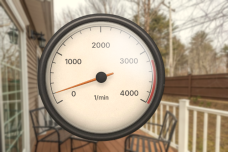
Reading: 200 rpm
